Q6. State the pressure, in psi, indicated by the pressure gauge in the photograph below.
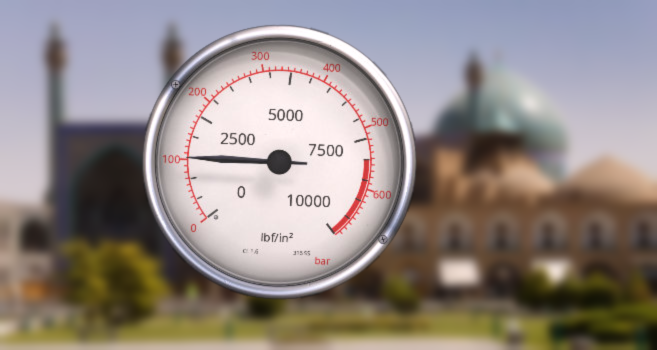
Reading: 1500 psi
